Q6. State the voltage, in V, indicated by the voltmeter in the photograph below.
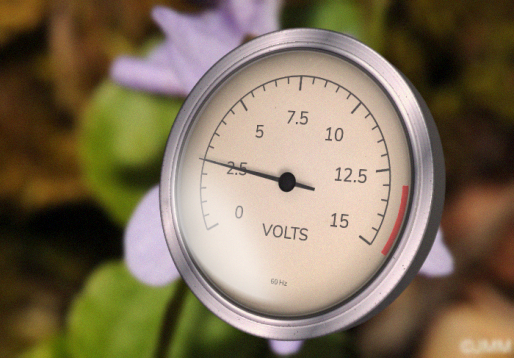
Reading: 2.5 V
